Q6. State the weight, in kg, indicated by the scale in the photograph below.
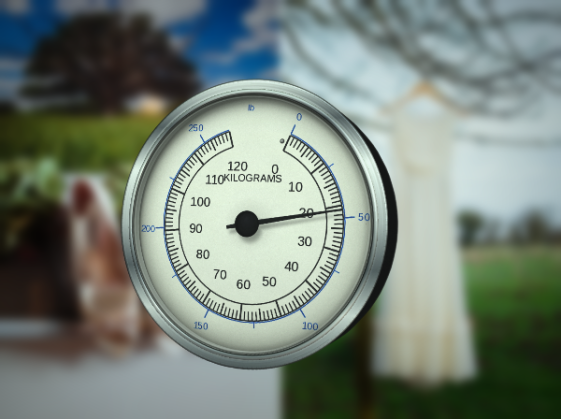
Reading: 21 kg
